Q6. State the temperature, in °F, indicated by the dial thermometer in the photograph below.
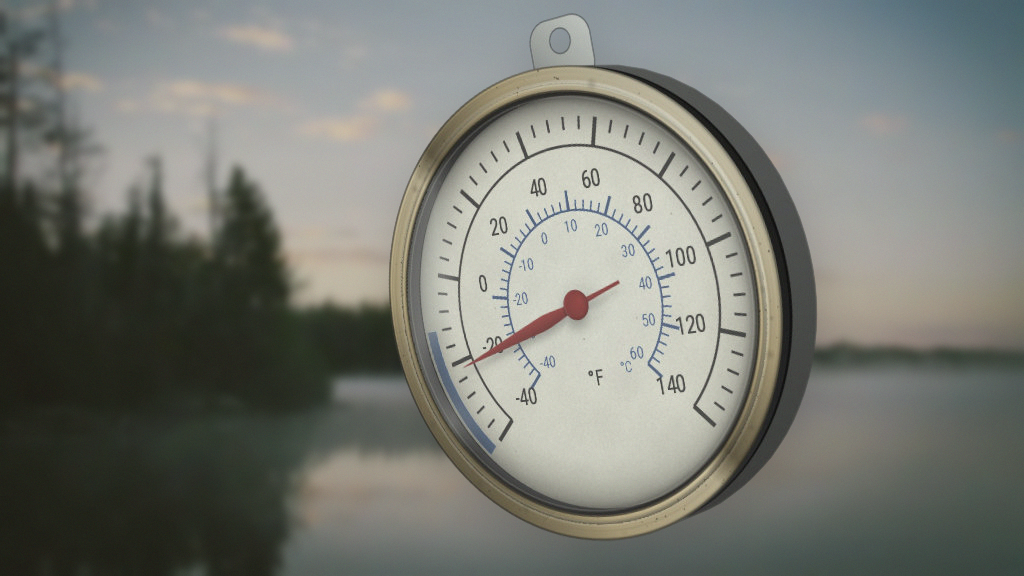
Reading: -22 °F
